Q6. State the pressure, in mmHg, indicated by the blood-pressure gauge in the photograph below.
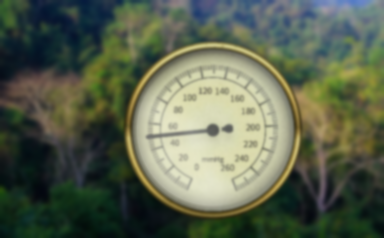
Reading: 50 mmHg
